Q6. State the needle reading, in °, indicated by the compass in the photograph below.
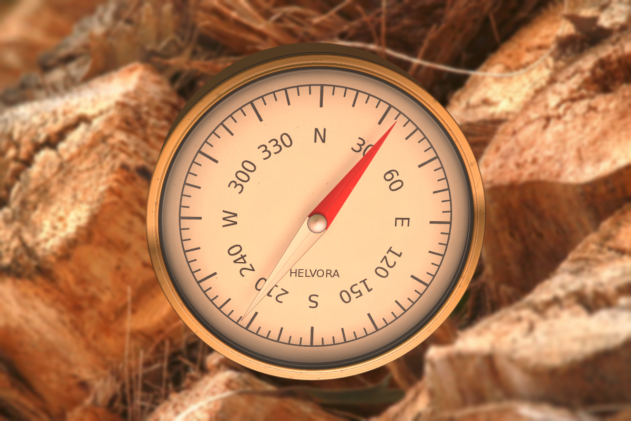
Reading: 35 °
